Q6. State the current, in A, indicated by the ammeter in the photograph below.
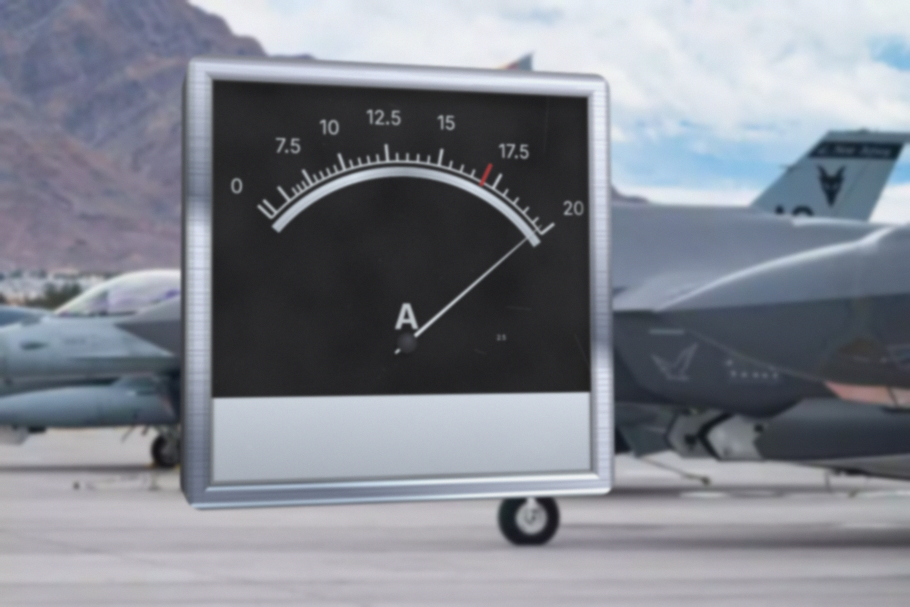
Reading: 19.75 A
